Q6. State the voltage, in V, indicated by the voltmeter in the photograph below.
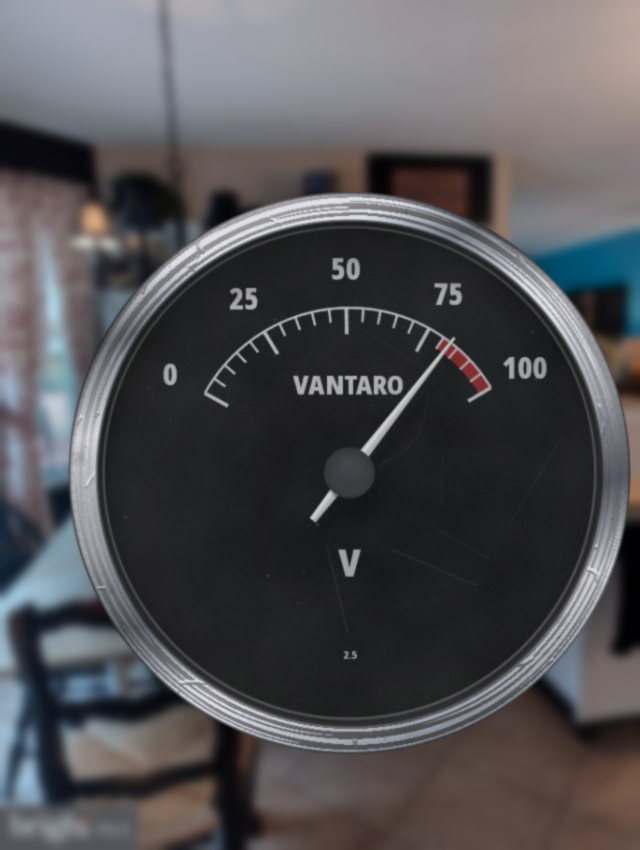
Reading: 82.5 V
